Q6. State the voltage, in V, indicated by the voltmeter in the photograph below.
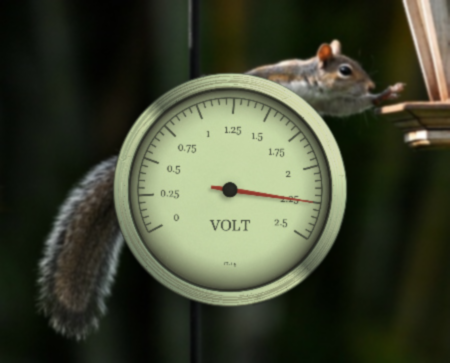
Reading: 2.25 V
